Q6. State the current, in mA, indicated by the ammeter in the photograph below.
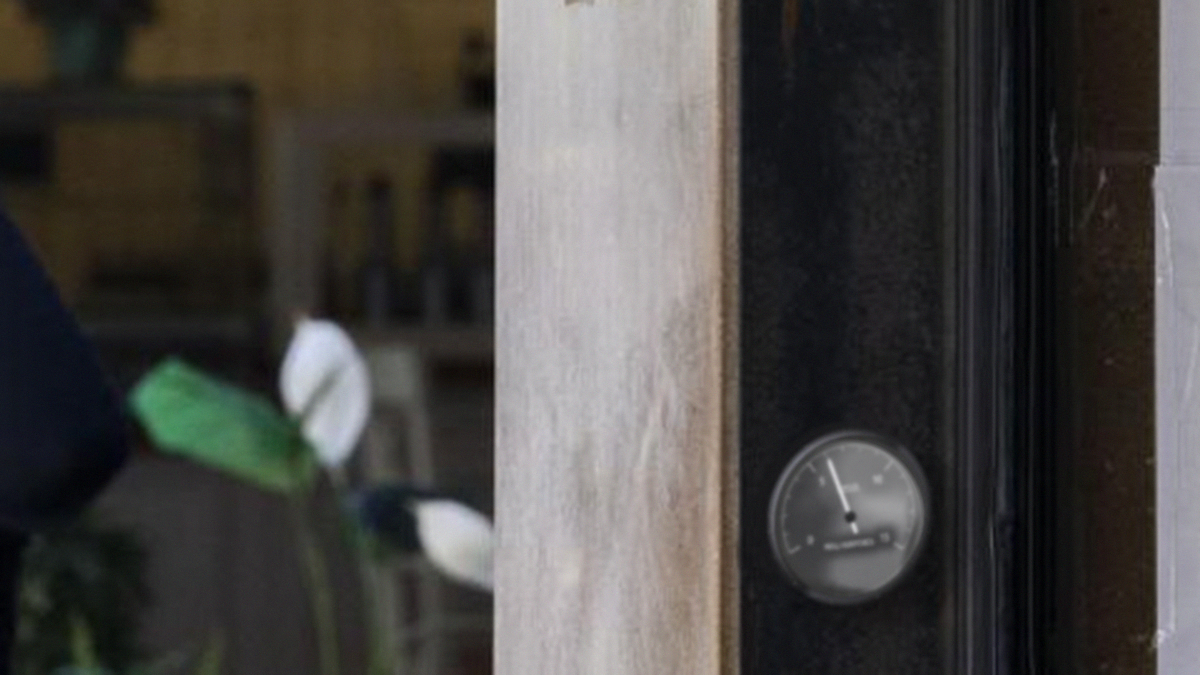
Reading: 6 mA
